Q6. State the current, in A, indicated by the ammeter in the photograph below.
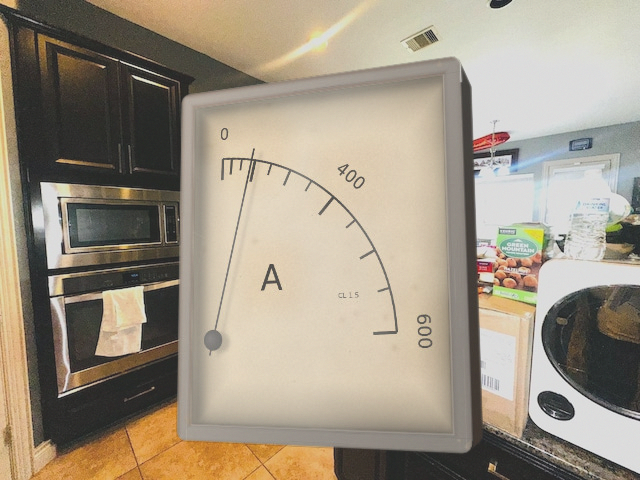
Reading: 200 A
